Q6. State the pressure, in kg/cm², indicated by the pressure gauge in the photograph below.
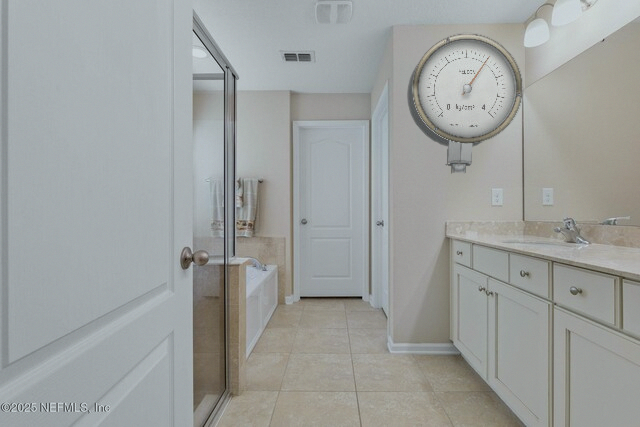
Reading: 2.5 kg/cm²
